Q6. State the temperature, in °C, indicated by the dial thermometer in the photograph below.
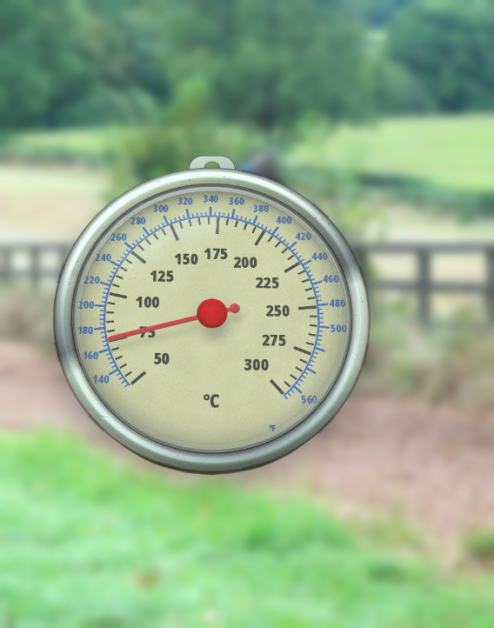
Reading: 75 °C
